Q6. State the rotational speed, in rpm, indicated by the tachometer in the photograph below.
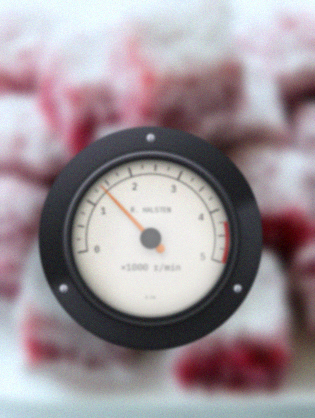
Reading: 1375 rpm
